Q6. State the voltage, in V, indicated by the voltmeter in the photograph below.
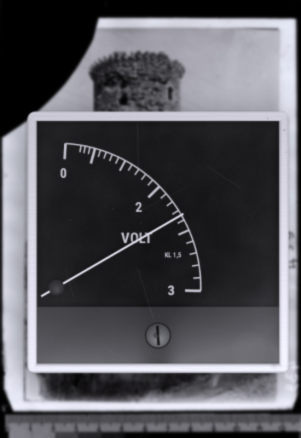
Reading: 2.35 V
